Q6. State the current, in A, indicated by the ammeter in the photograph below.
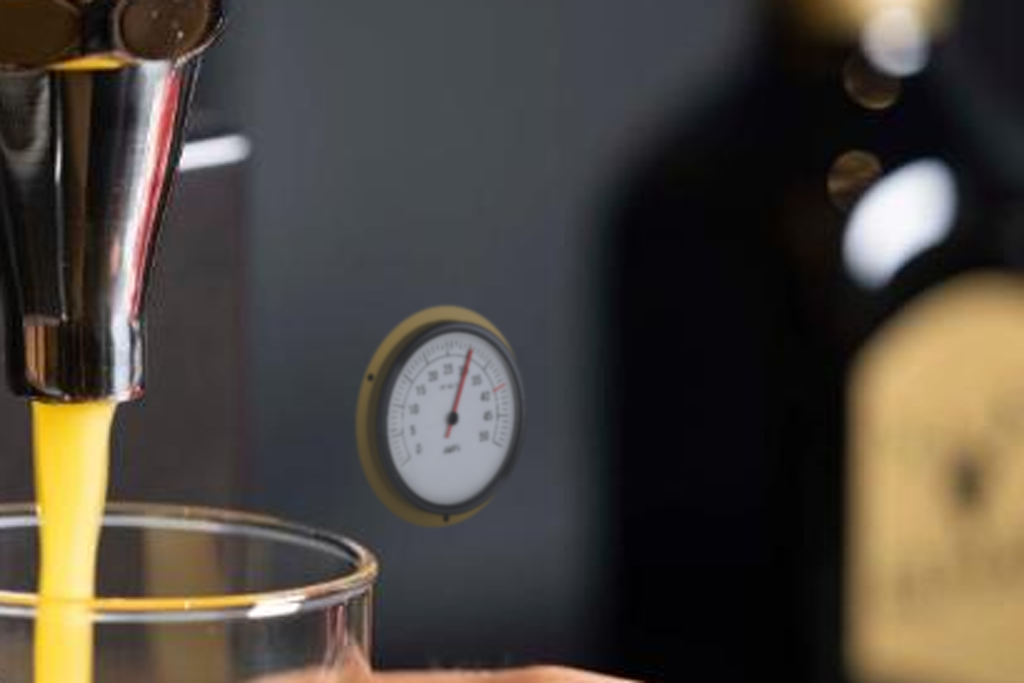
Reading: 30 A
